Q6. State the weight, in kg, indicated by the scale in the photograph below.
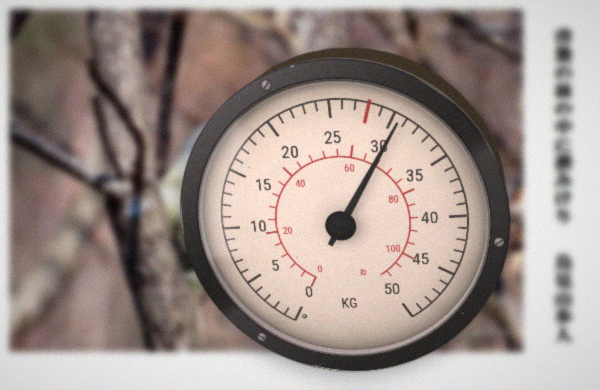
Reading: 30.5 kg
